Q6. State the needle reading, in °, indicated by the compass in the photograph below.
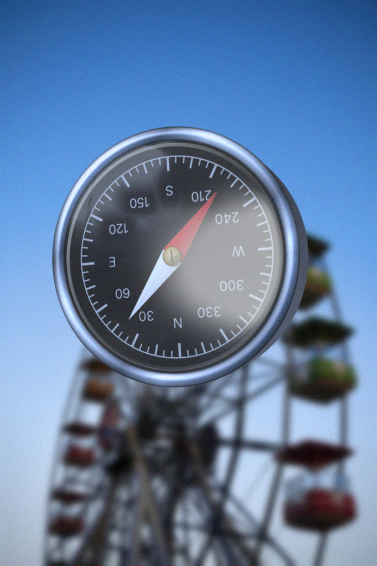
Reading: 220 °
